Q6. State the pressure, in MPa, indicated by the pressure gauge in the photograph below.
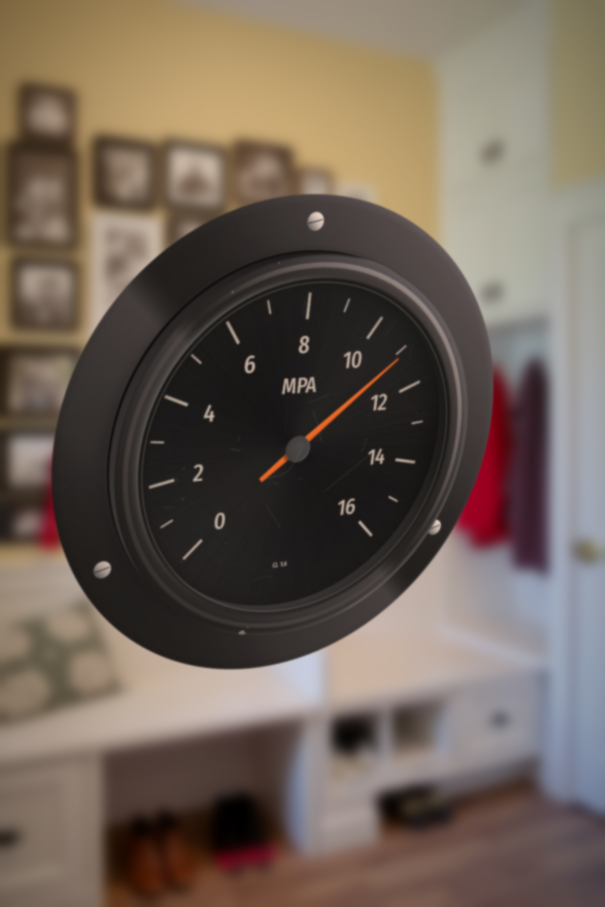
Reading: 11 MPa
